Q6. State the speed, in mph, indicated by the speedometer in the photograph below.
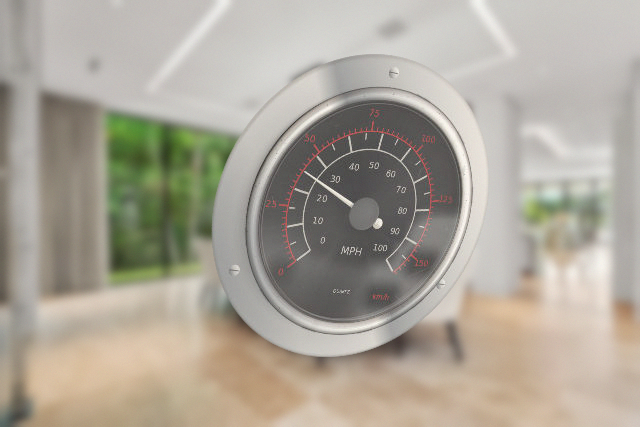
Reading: 25 mph
